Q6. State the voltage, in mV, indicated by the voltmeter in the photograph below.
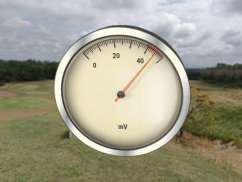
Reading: 45 mV
